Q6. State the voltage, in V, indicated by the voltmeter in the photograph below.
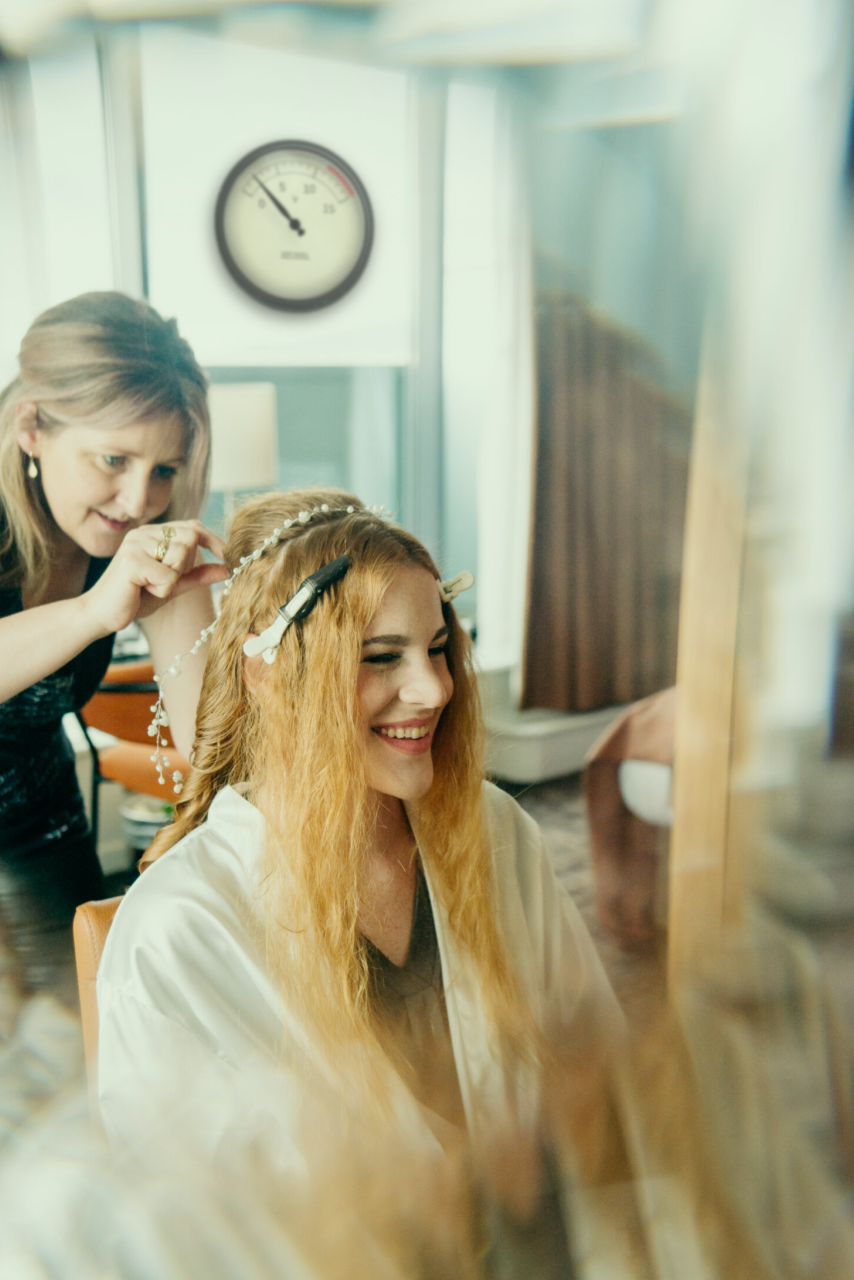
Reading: 2 V
